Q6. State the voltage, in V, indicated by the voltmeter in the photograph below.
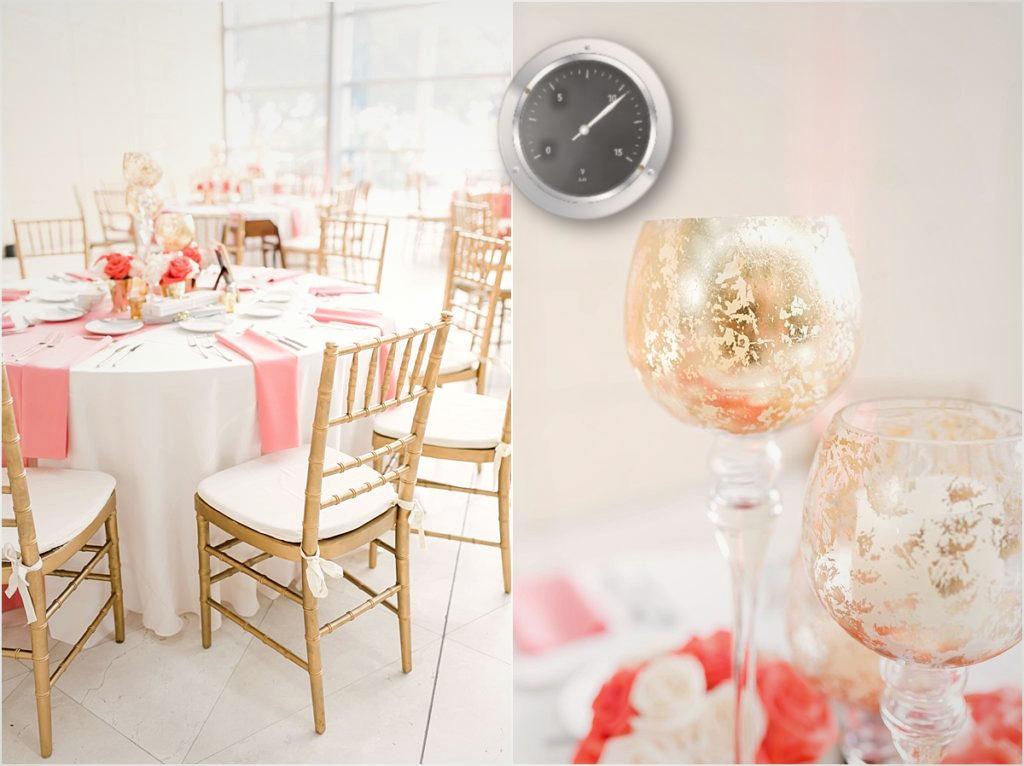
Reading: 10.5 V
